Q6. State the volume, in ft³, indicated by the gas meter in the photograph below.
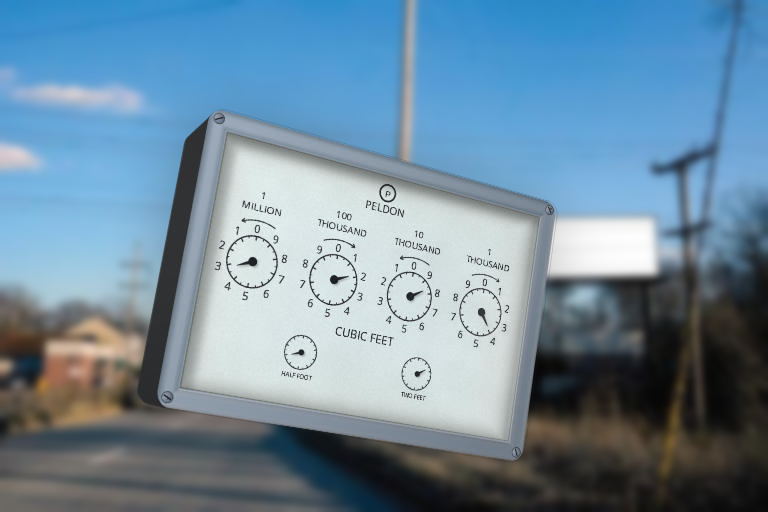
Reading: 318400 ft³
